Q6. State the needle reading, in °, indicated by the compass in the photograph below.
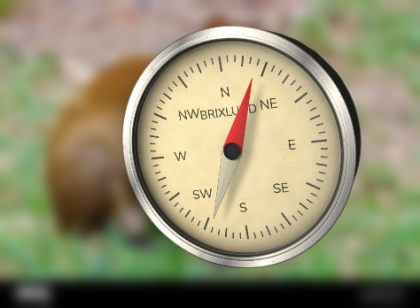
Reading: 25 °
